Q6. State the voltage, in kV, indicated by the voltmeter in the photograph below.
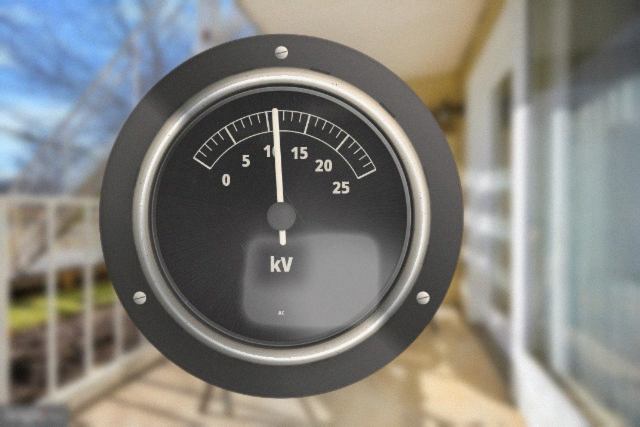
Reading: 11 kV
